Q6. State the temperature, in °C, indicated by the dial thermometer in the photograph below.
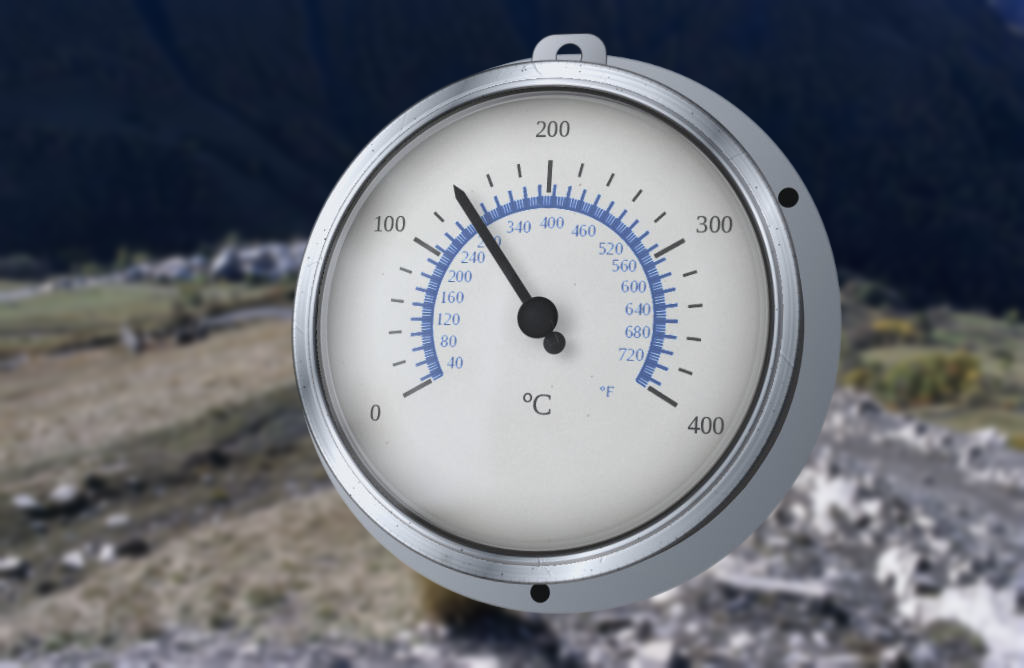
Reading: 140 °C
